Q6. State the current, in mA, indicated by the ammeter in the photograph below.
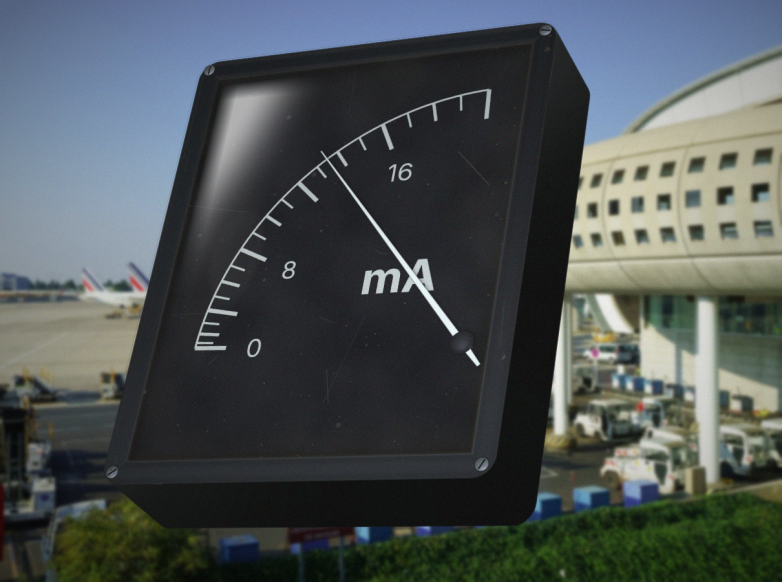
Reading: 13.5 mA
